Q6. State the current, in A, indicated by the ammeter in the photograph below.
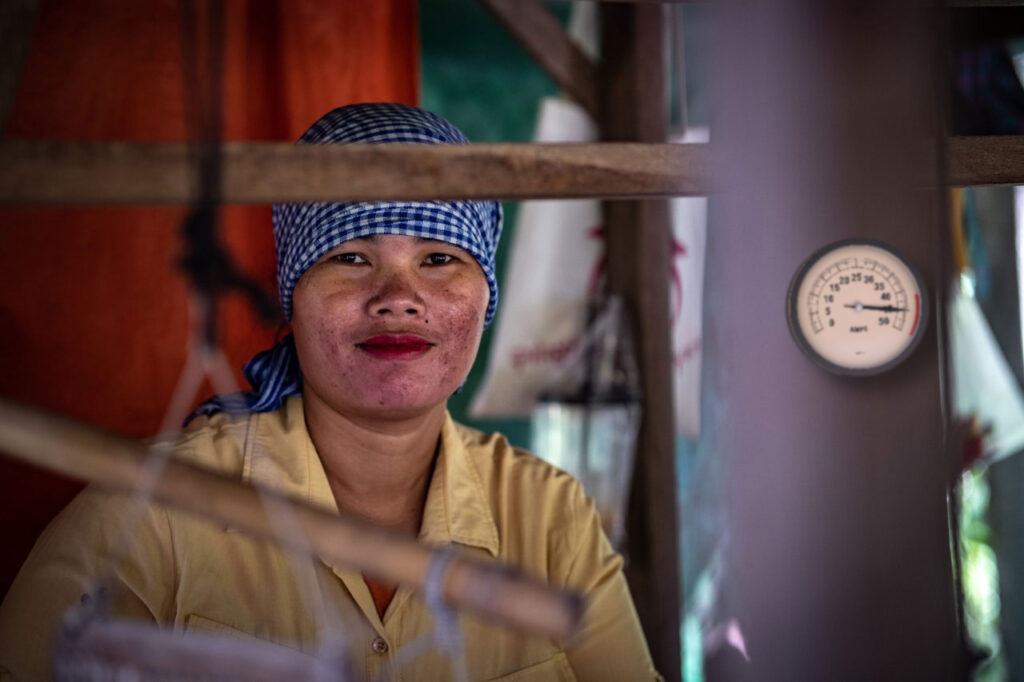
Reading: 45 A
